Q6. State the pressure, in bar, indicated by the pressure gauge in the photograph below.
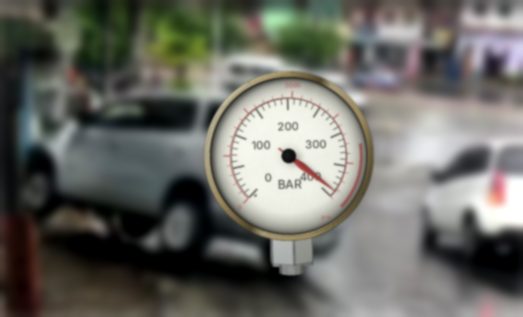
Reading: 390 bar
